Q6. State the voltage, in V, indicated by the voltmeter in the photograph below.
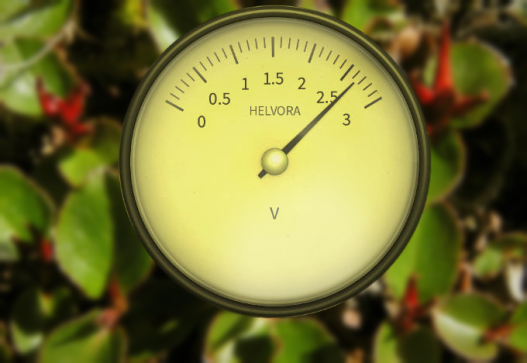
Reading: 2.65 V
